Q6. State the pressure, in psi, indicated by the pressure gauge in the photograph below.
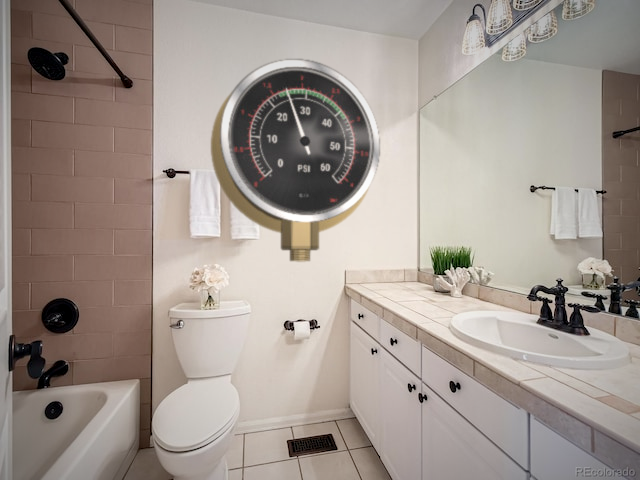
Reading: 25 psi
